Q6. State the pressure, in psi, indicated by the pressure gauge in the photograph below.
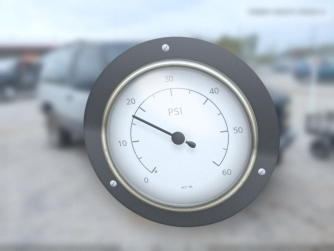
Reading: 17.5 psi
